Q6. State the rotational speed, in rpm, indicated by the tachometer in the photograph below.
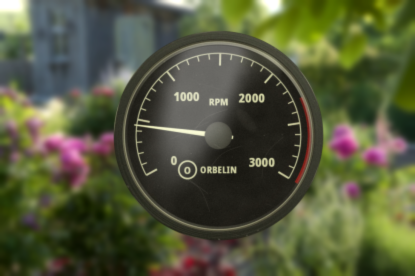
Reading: 450 rpm
